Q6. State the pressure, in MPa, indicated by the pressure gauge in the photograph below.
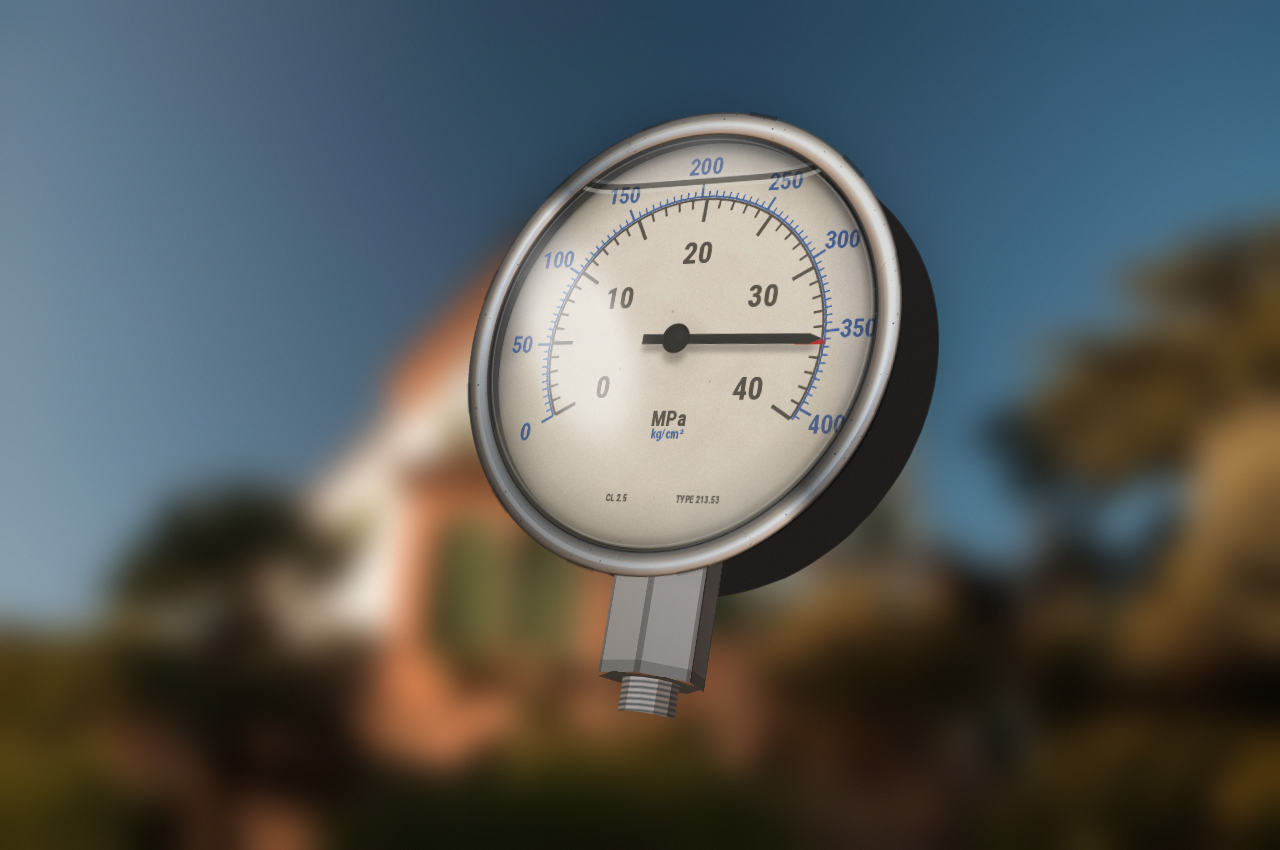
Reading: 35 MPa
